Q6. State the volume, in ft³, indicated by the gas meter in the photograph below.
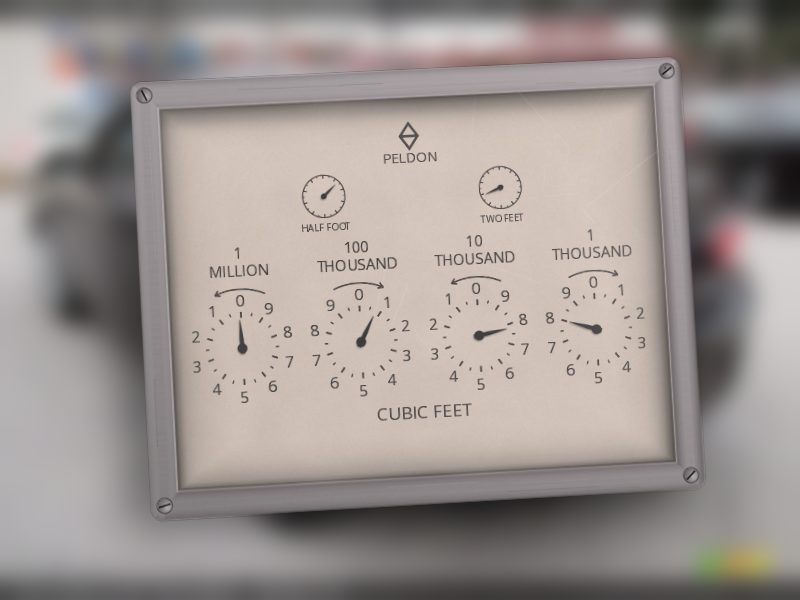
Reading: 7800 ft³
